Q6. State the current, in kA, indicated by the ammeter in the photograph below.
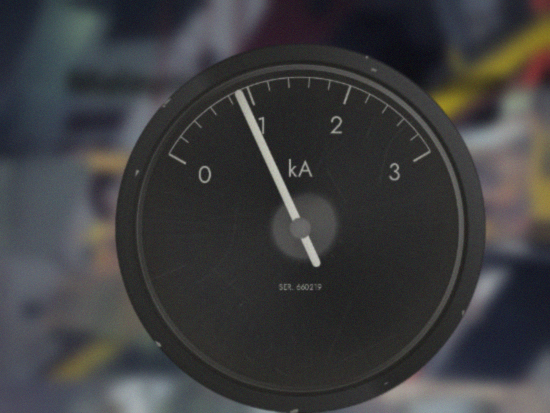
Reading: 0.9 kA
